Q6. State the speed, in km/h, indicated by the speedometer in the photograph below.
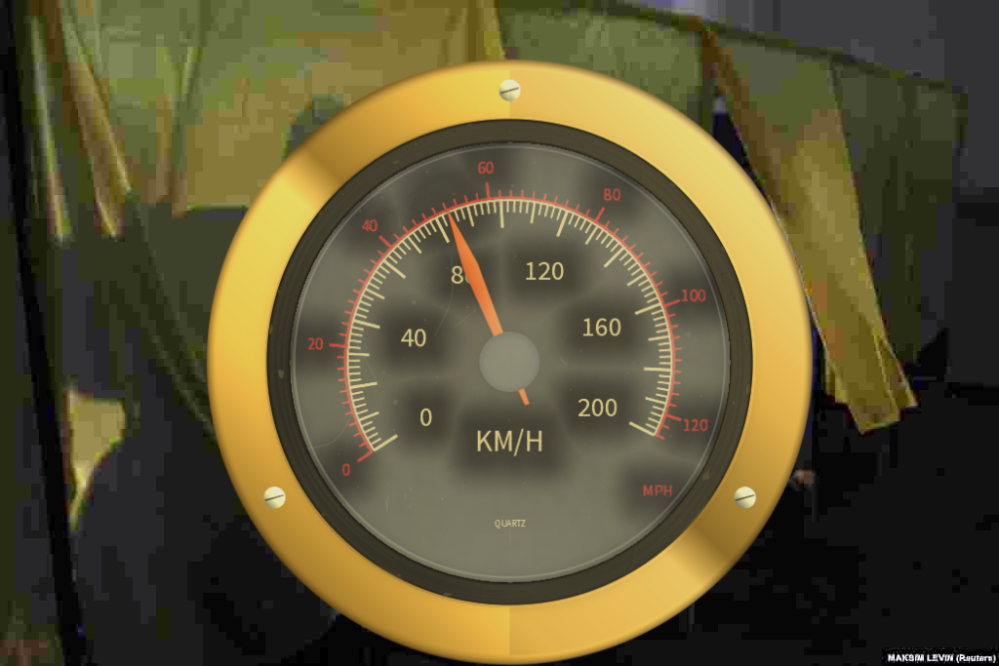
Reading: 84 km/h
